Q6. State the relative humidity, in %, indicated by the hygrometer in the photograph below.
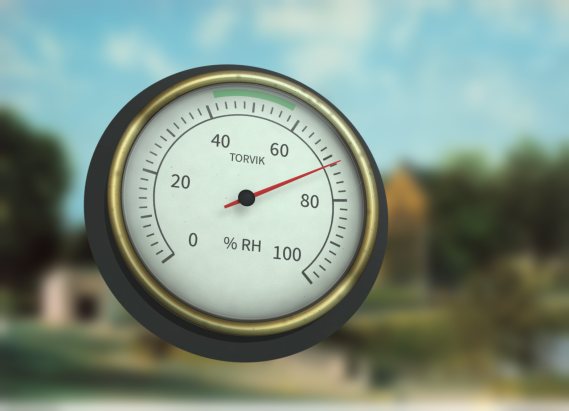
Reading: 72 %
